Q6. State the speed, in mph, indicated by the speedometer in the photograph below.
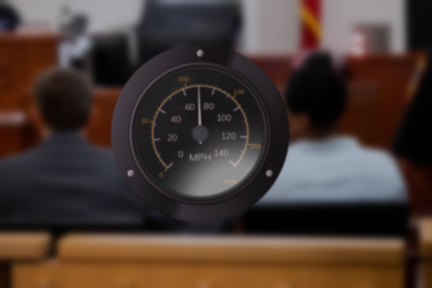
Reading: 70 mph
